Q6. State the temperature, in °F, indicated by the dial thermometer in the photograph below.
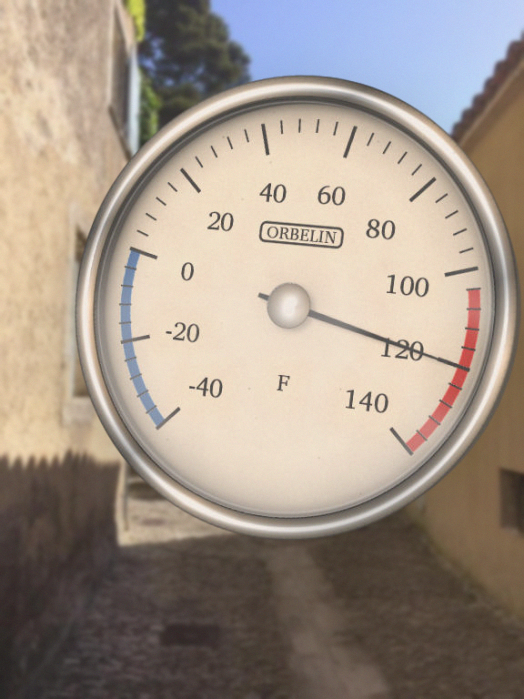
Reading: 120 °F
